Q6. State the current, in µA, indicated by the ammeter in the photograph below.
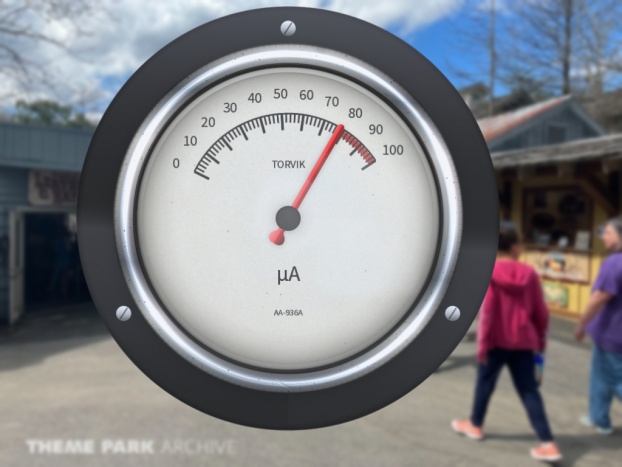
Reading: 78 µA
